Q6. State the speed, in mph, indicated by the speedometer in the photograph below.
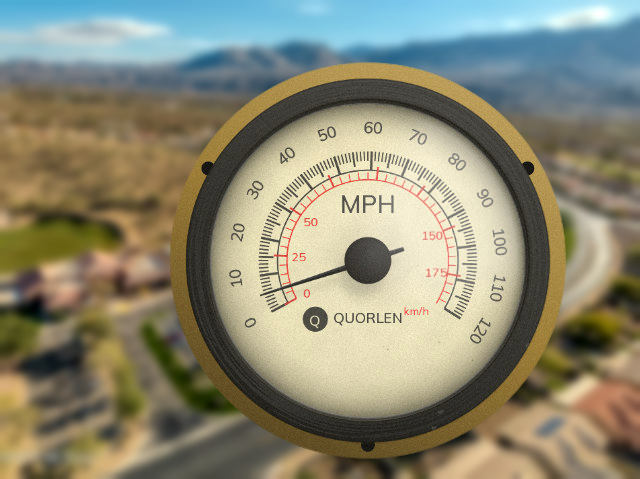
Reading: 5 mph
